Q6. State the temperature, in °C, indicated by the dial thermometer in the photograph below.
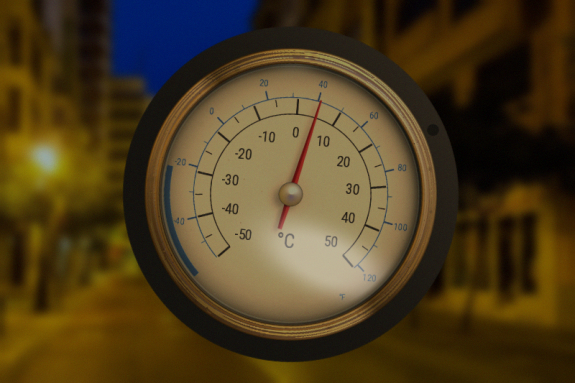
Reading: 5 °C
